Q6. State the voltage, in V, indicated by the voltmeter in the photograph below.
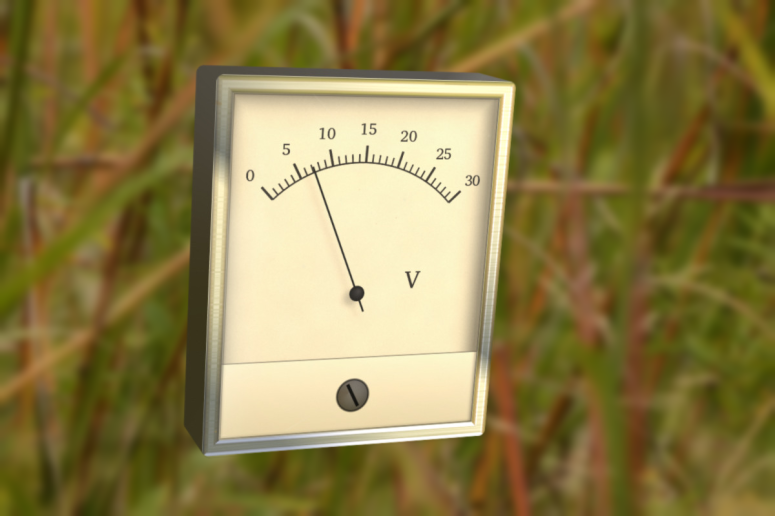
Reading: 7 V
